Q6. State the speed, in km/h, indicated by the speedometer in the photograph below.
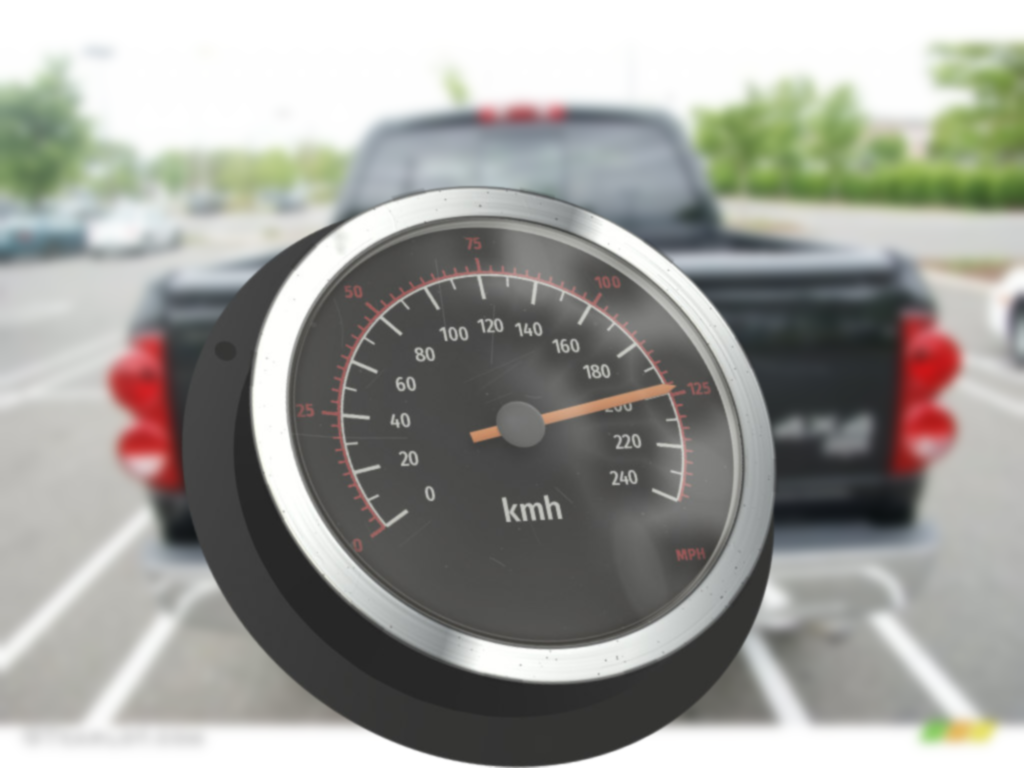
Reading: 200 km/h
